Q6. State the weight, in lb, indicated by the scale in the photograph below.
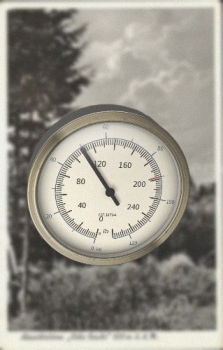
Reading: 110 lb
